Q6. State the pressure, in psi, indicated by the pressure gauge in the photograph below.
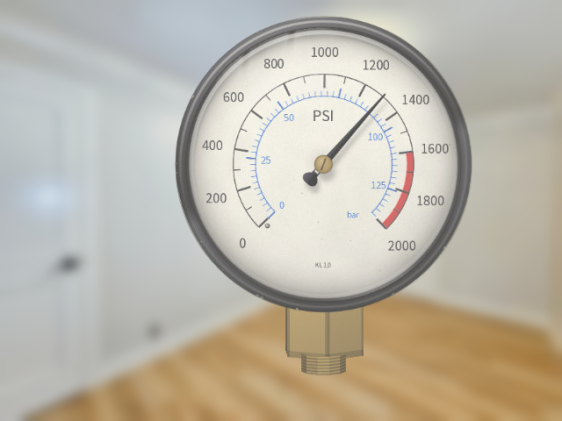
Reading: 1300 psi
